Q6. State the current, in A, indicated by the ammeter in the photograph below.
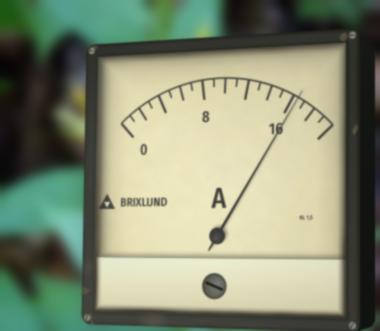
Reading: 16.5 A
